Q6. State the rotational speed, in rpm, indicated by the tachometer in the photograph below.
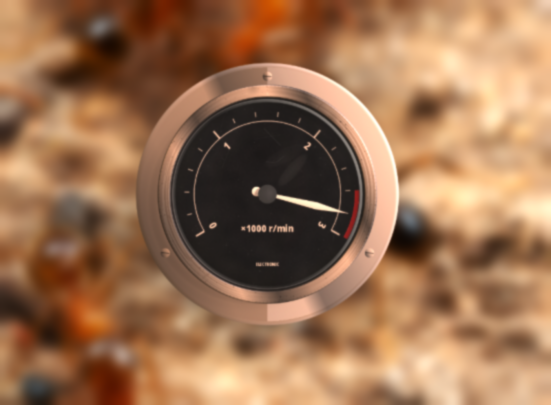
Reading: 2800 rpm
